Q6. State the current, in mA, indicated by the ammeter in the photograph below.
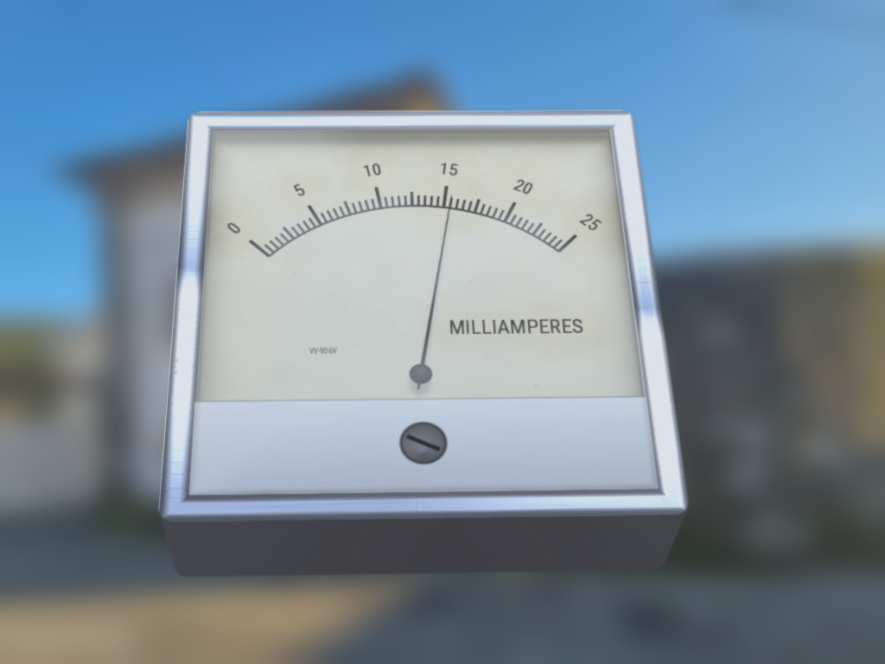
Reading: 15.5 mA
